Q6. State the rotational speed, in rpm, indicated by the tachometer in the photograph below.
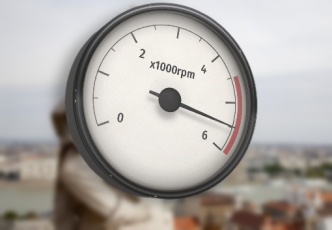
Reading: 5500 rpm
